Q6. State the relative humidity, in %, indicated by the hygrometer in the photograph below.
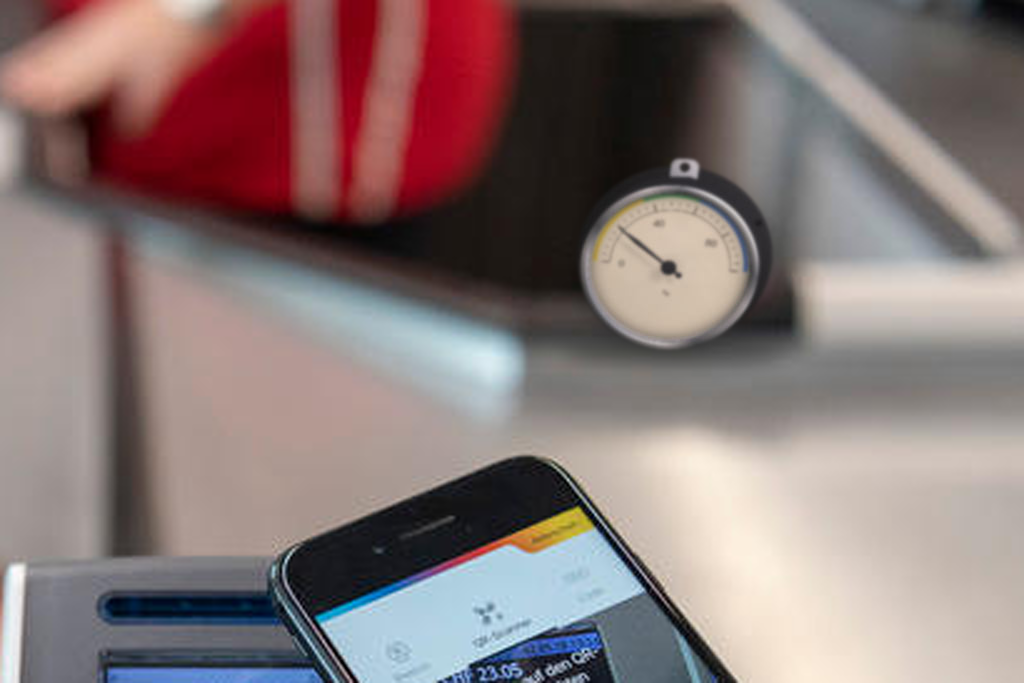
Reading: 20 %
